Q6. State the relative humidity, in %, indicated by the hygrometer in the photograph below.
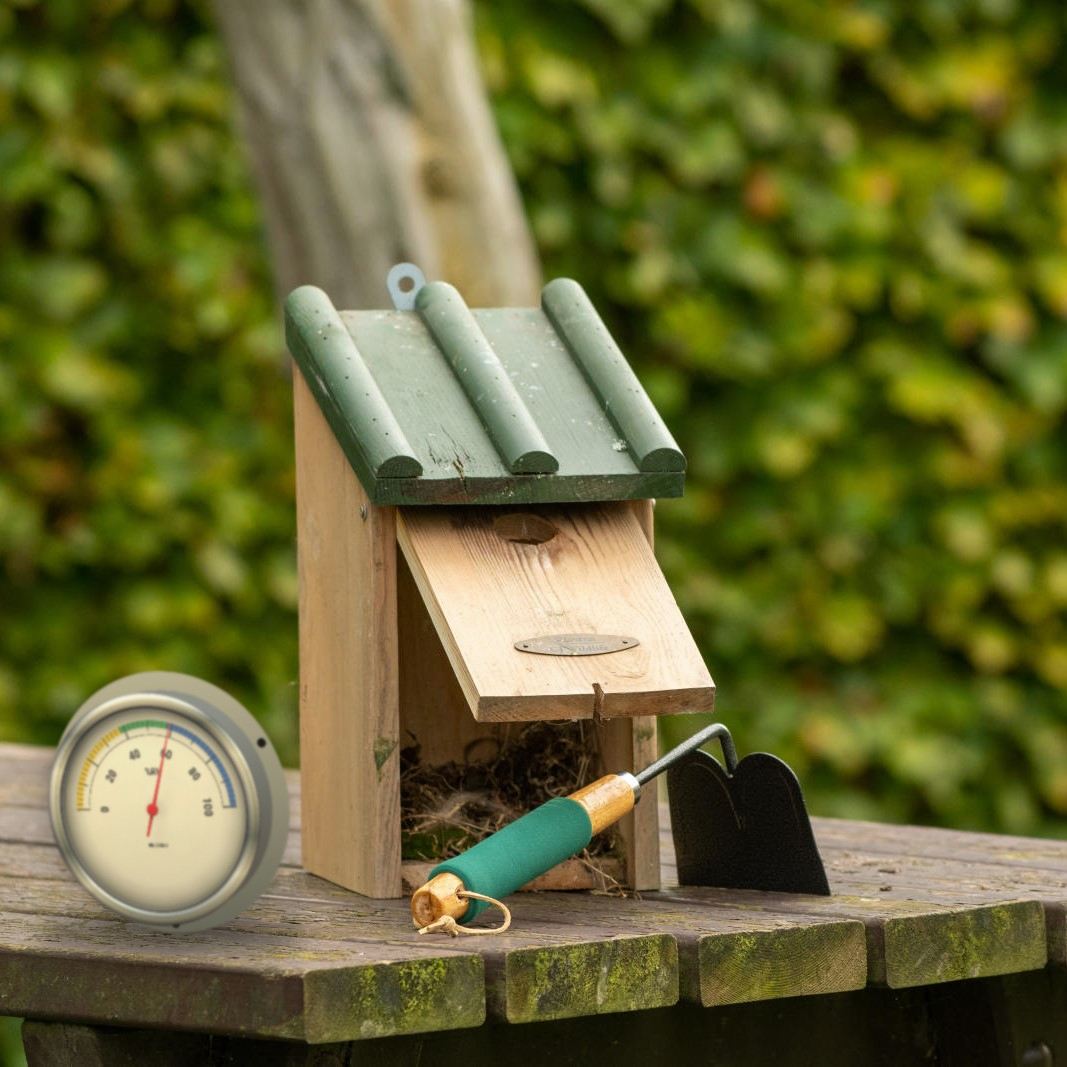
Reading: 60 %
